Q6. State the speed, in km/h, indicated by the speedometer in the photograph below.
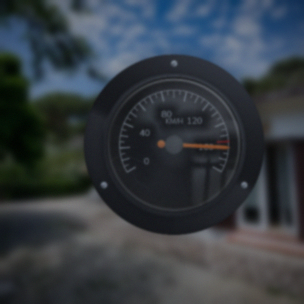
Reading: 160 km/h
